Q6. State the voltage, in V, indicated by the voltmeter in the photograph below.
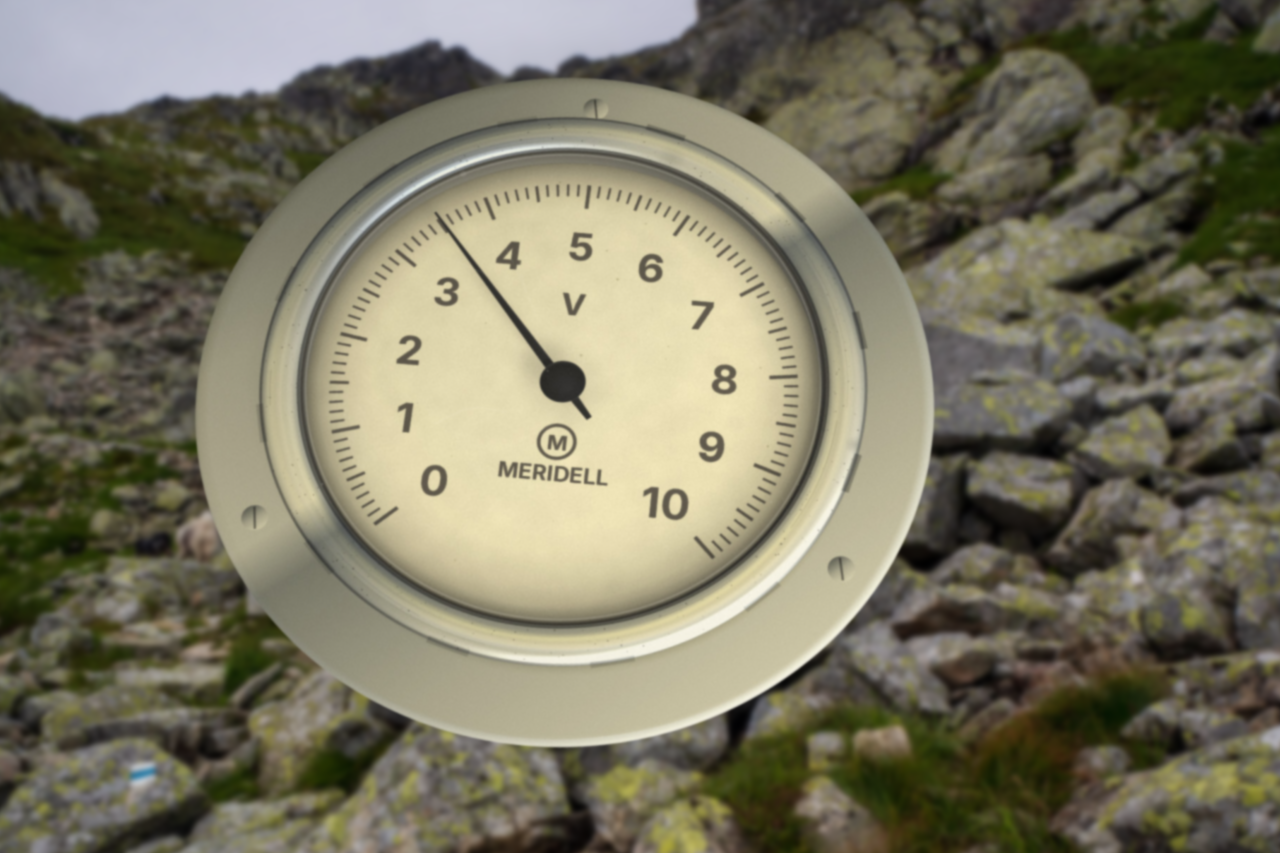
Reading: 3.5 V
